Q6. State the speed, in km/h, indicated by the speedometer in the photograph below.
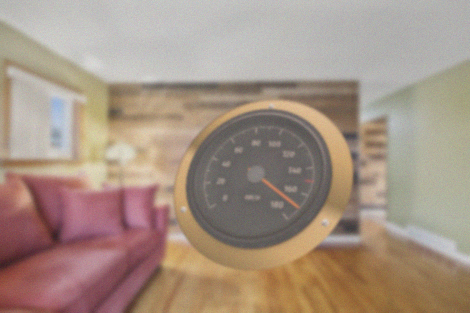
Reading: 170 km/h
